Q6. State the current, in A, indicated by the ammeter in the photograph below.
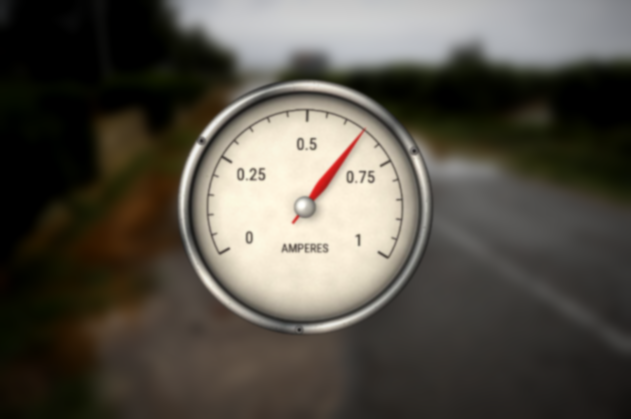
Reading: 0.65 A
